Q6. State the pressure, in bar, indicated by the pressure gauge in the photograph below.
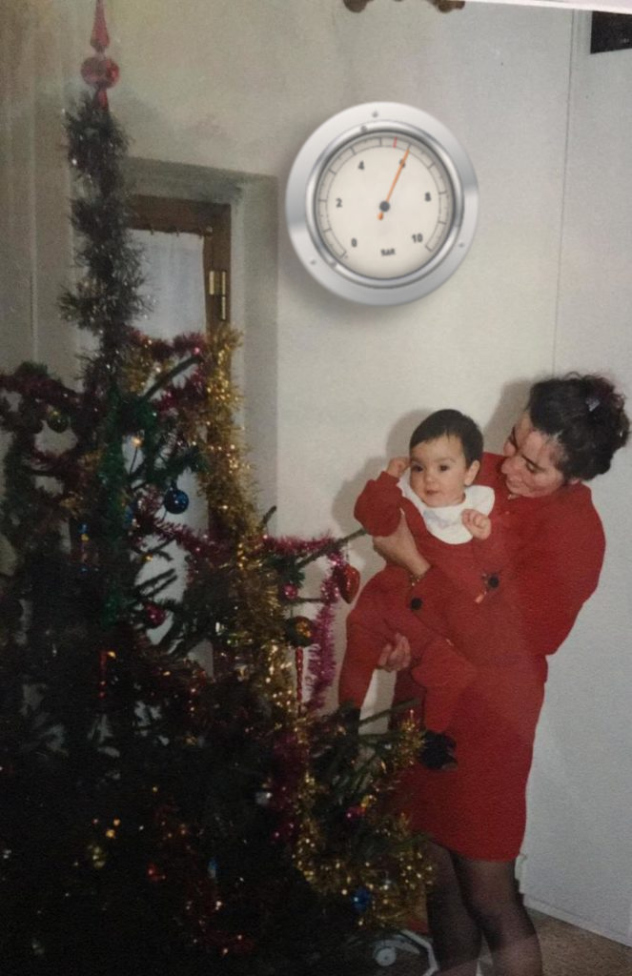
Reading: 6 bar
